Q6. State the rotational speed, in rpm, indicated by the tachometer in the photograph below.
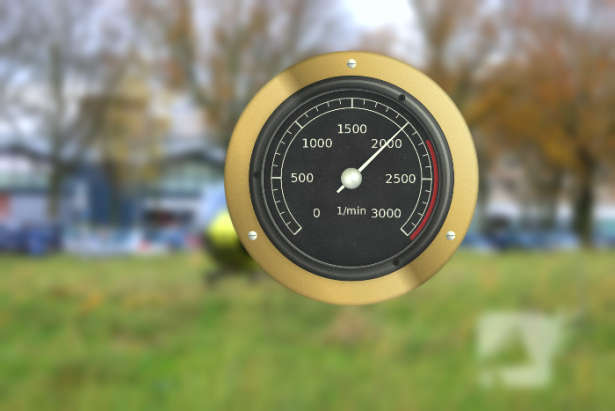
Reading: 2000 rpm
